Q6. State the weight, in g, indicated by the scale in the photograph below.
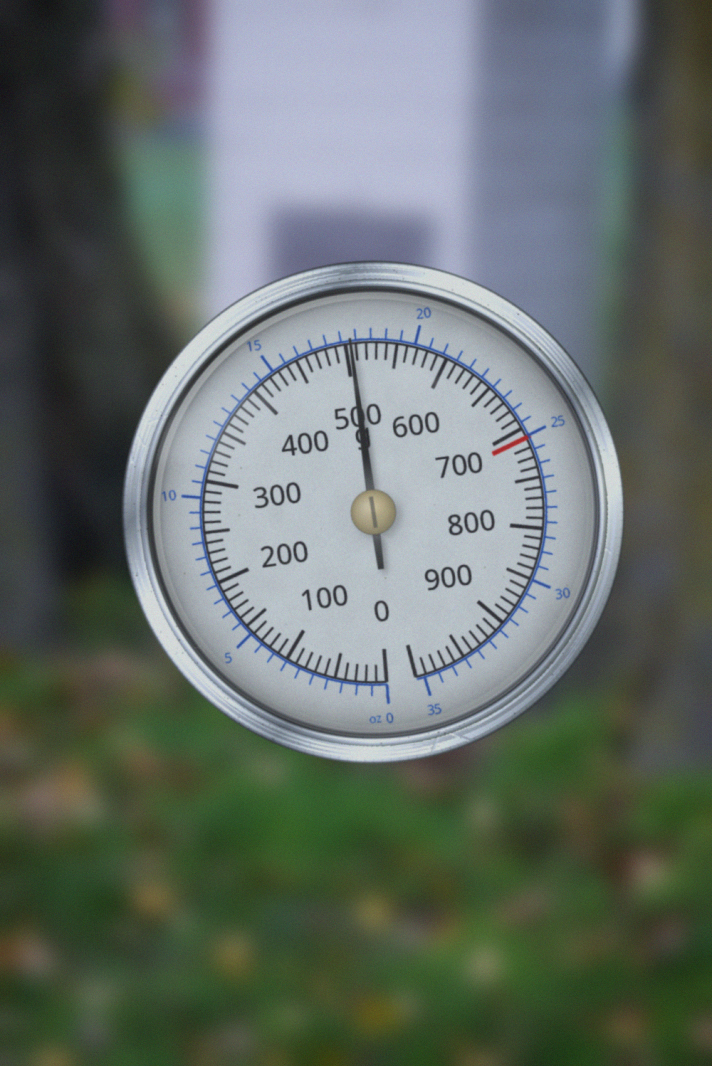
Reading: 505 g
